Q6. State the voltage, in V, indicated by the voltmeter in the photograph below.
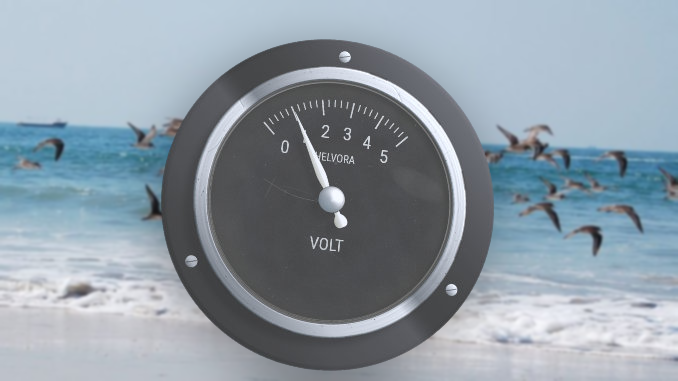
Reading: 1 V
